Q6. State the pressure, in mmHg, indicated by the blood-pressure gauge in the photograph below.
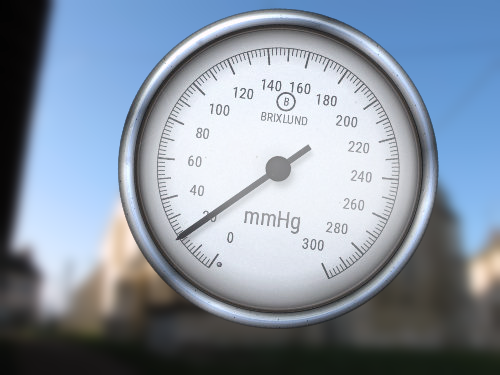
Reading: 20 mmHg
